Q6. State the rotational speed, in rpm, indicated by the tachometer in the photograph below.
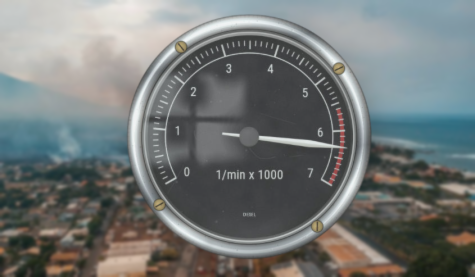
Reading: 6300 rpm
